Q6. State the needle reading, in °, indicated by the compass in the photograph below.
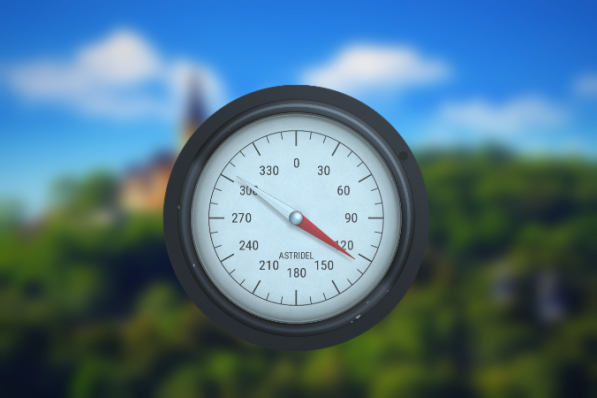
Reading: 125 °
